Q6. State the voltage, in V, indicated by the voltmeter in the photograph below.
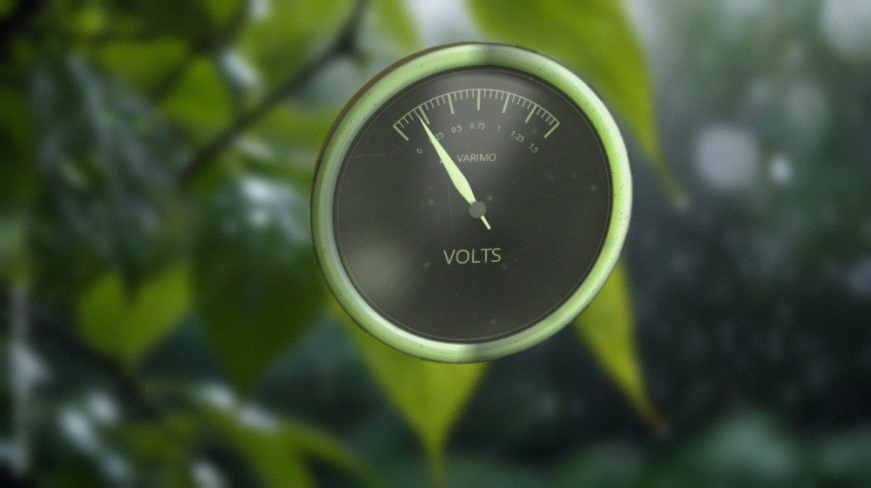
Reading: 0.2 V
